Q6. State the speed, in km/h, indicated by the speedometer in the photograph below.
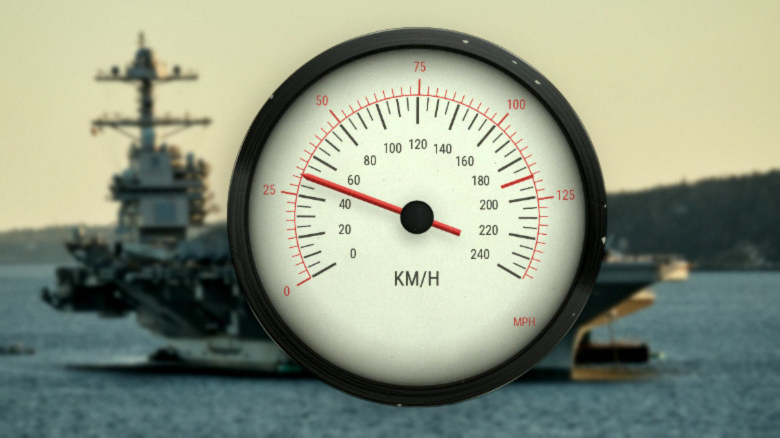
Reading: 50 km/h
